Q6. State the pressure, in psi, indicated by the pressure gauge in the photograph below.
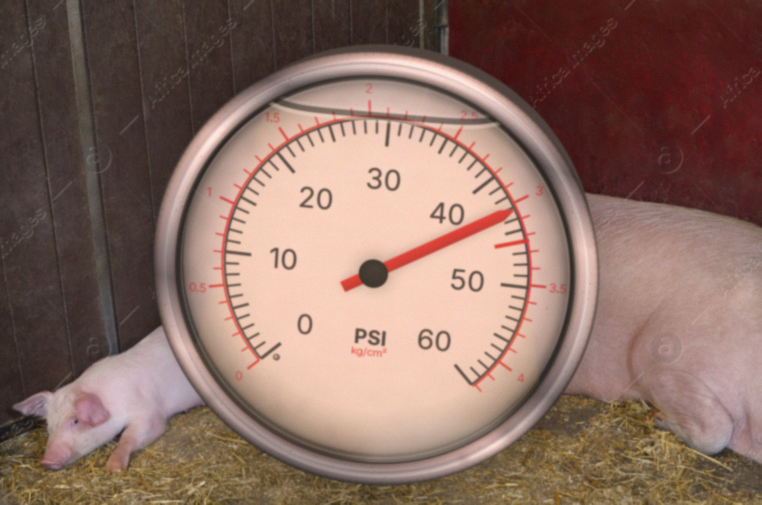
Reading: 43 psi
